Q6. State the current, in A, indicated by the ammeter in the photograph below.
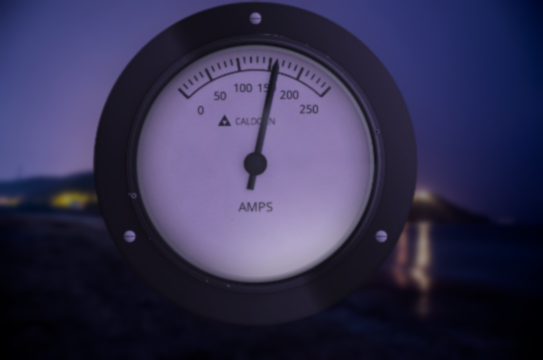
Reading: 160 A
